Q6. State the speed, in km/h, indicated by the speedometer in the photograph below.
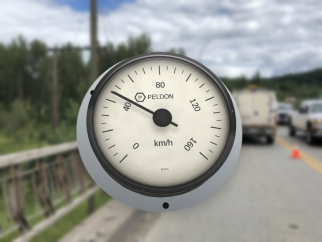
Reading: 45 km/h
